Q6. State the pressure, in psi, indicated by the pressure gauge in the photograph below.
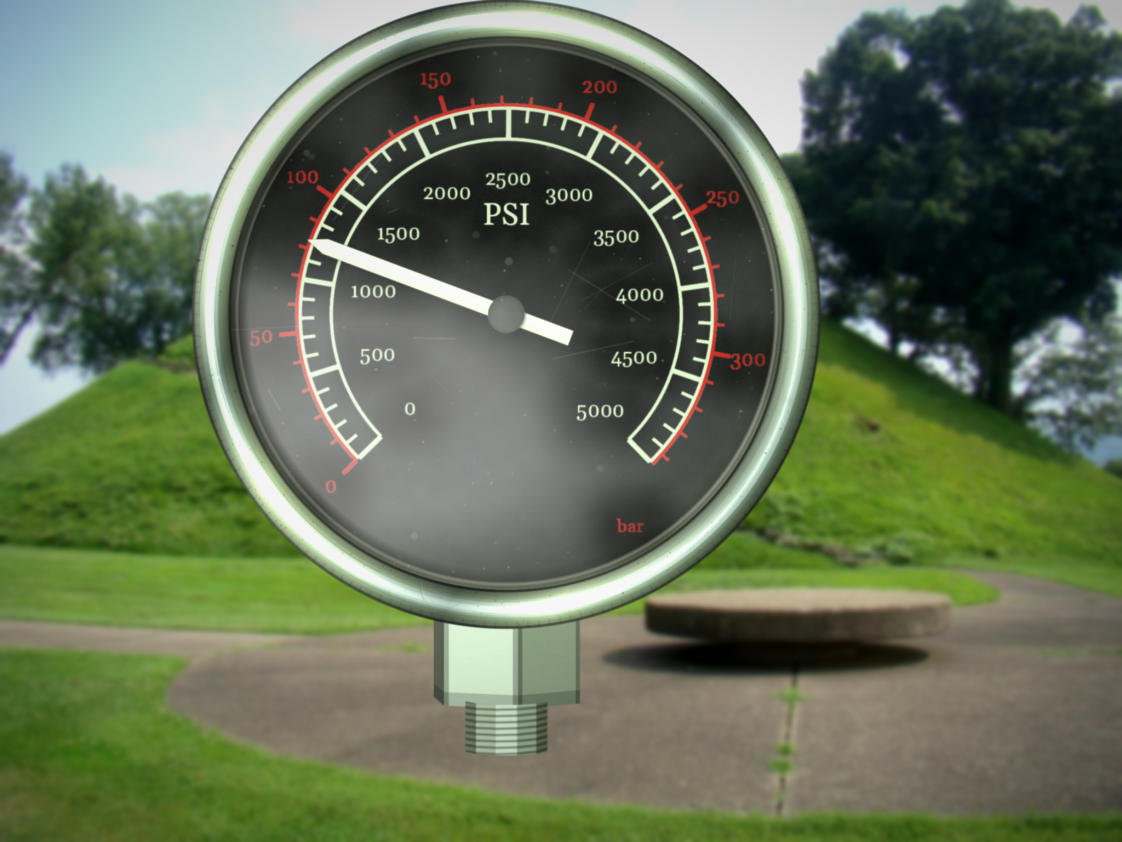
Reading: 1200 psi
